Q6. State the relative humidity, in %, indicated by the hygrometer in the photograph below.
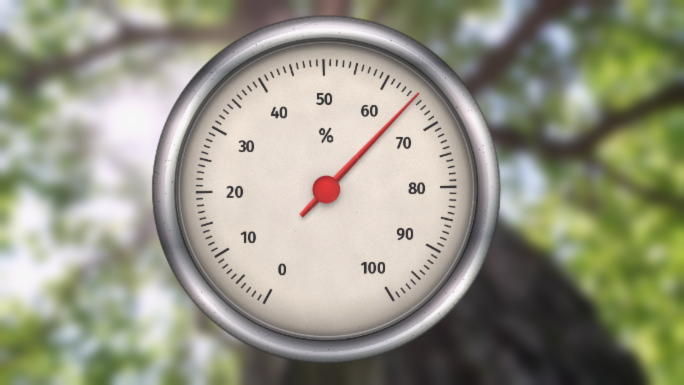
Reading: 65 %
